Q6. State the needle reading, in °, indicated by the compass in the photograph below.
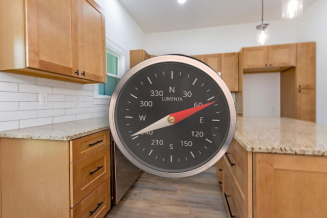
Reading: 65 °
